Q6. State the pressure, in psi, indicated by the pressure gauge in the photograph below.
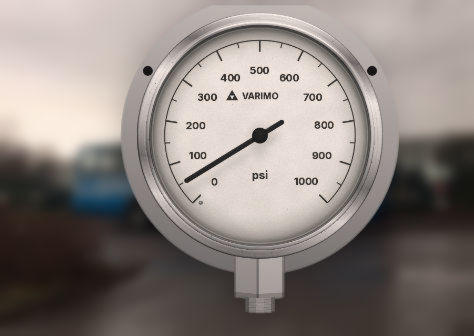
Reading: 50 psi
